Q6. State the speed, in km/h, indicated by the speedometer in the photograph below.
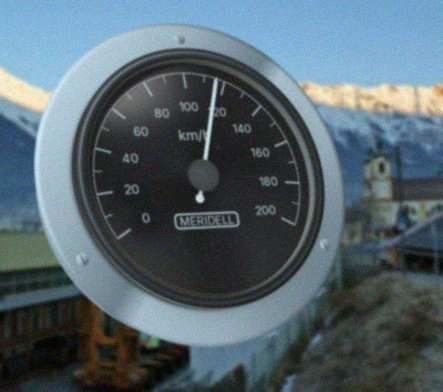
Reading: 115 km/h
